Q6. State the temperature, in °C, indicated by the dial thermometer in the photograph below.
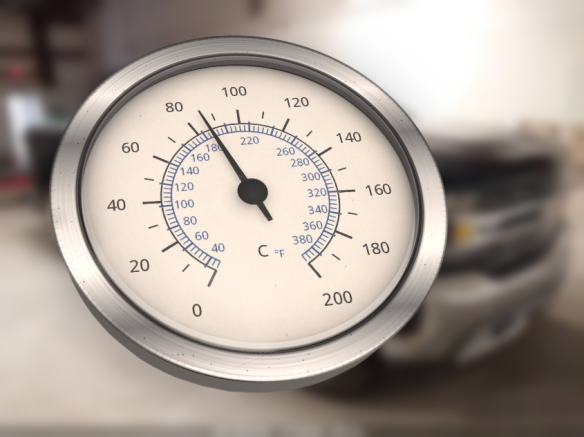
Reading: 85 °C
